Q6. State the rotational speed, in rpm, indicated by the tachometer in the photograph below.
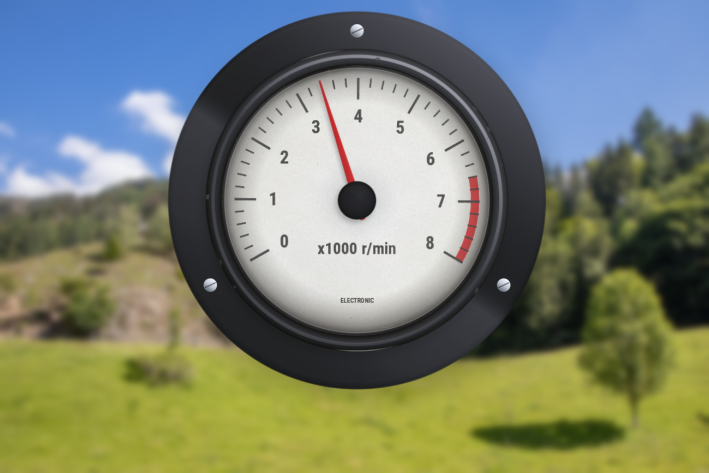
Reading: 3400 rpm
